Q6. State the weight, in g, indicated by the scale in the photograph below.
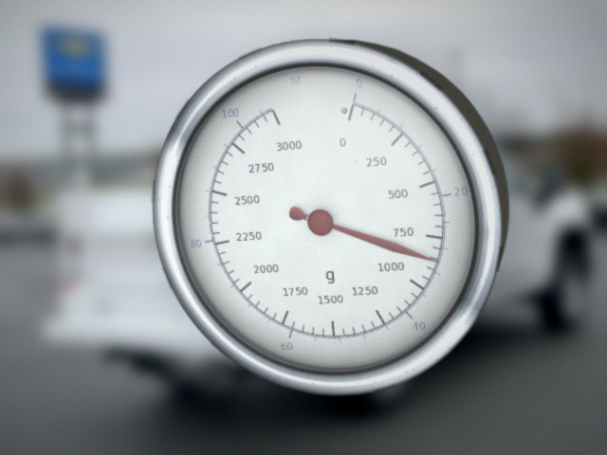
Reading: 850 g
